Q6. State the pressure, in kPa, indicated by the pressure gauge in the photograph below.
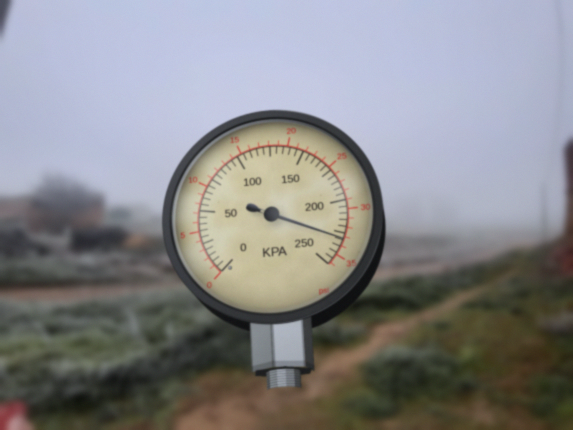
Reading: 230 kPa
